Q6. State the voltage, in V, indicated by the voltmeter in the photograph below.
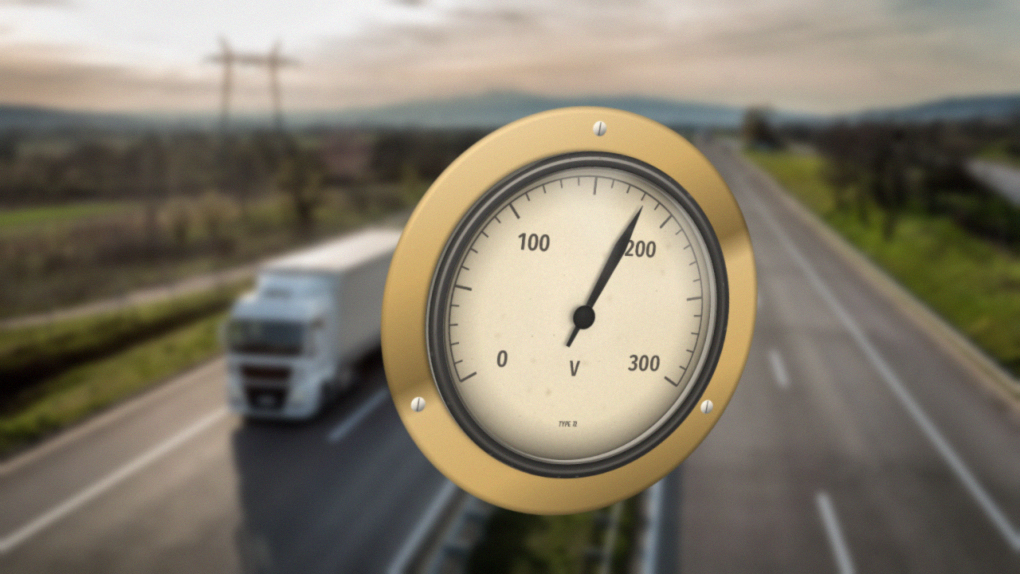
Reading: 180 V
